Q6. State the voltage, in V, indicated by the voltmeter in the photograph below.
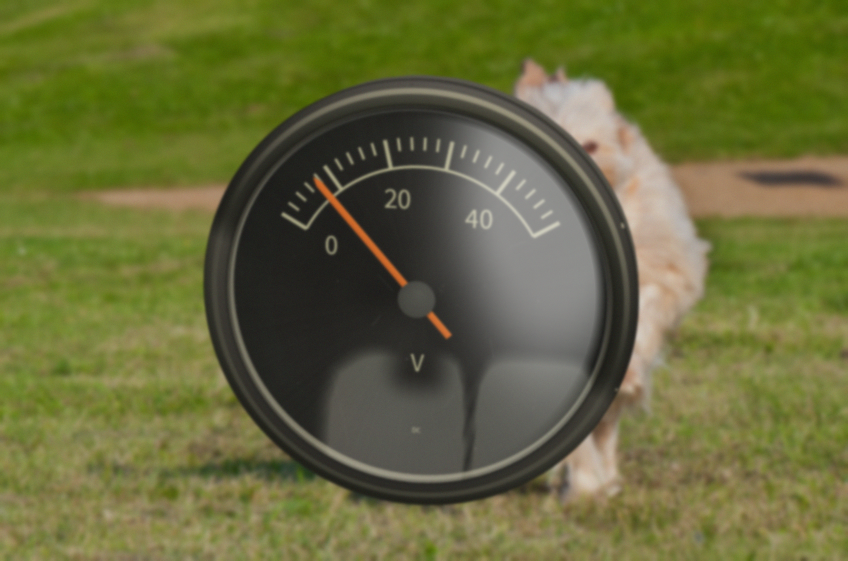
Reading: 8 V
